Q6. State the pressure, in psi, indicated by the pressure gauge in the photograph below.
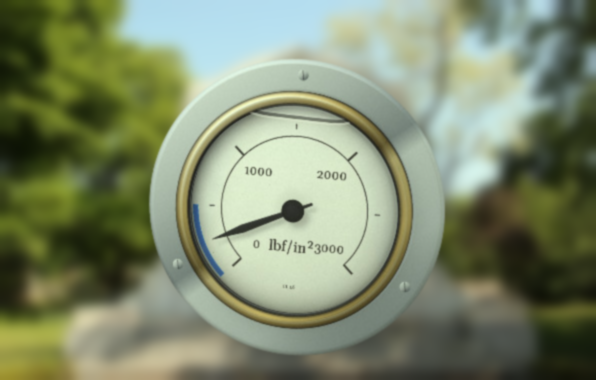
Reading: 250 psi
